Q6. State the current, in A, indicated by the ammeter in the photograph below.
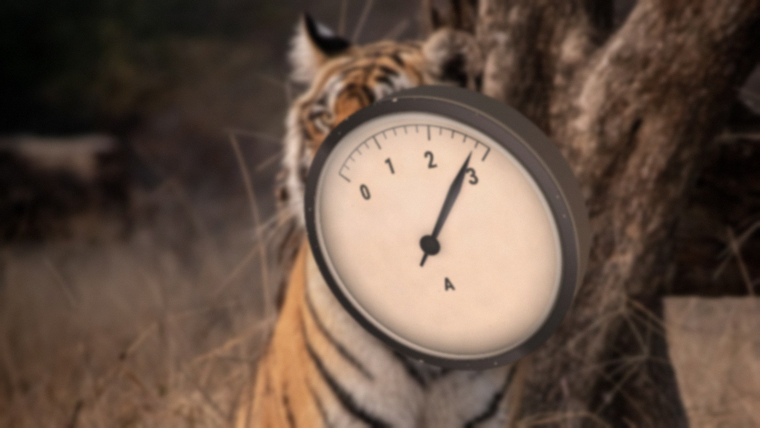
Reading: 2.8 A
